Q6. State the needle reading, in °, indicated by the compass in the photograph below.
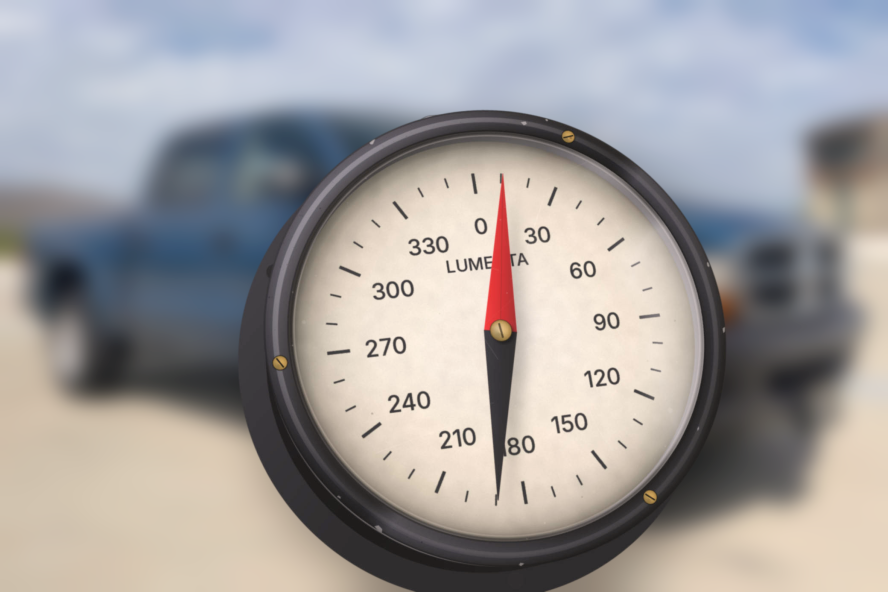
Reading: 10 °
